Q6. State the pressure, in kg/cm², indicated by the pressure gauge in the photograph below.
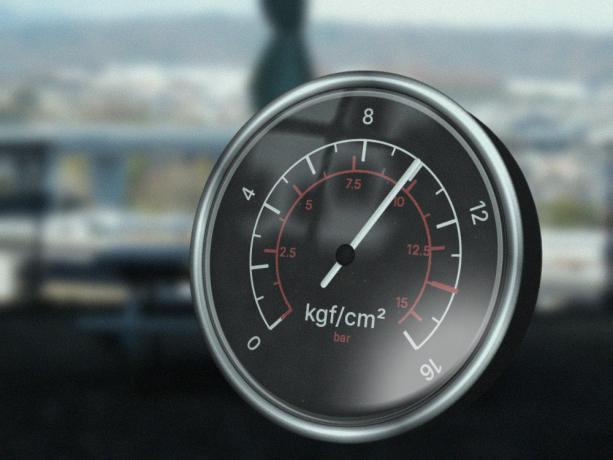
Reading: 10 kg/cm²
